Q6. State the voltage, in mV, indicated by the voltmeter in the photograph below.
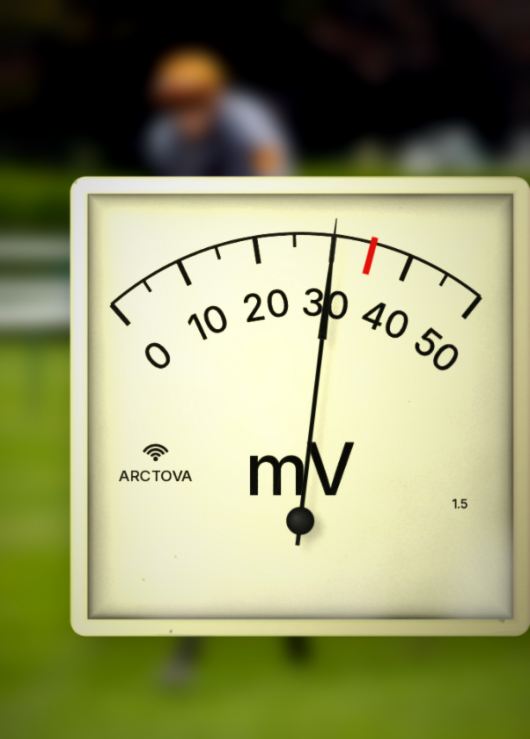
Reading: 30 mV
